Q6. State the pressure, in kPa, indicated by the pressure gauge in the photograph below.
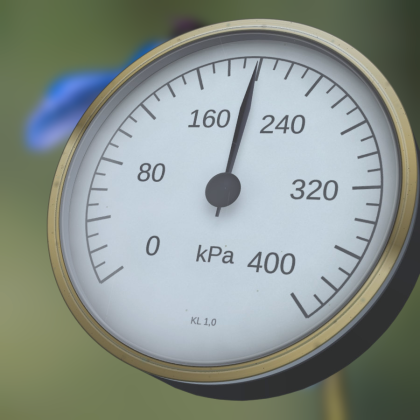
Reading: 200 kPa
